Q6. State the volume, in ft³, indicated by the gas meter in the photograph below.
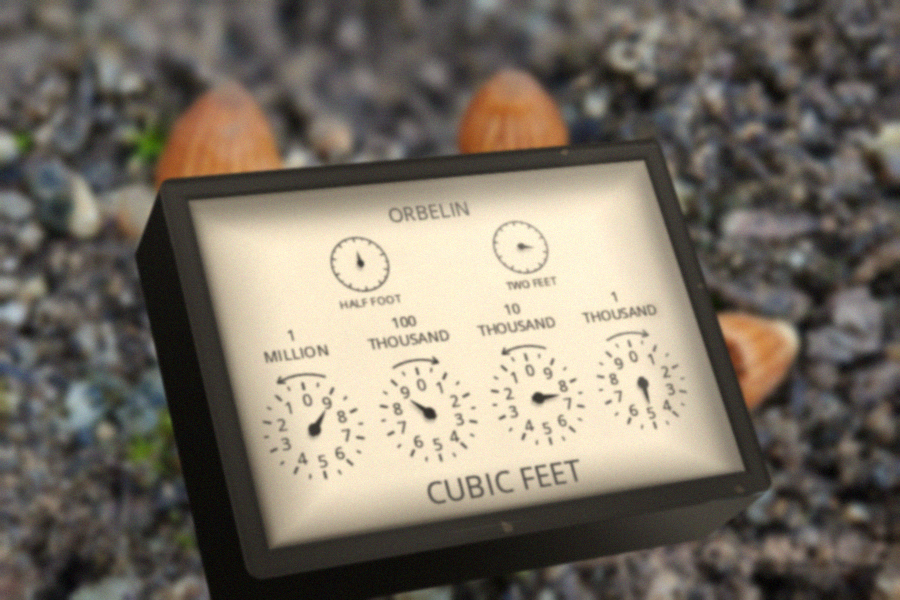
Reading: 887500 ft³
